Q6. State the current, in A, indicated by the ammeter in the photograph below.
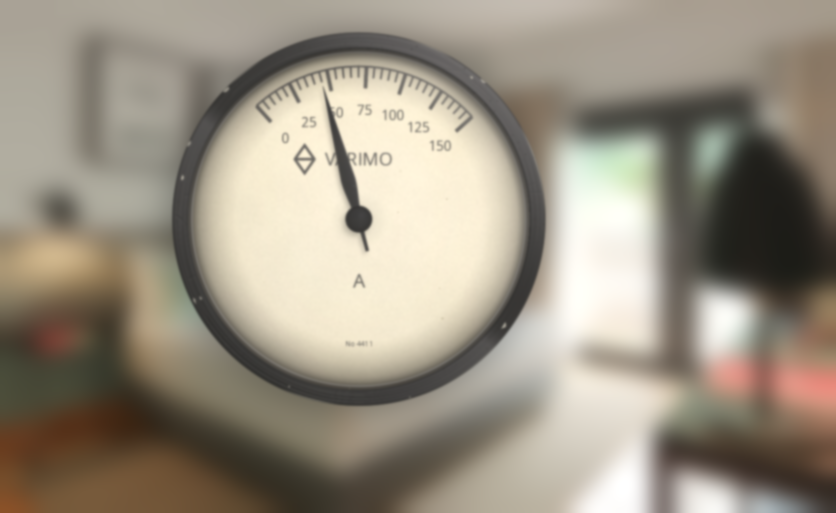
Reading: 45 A
